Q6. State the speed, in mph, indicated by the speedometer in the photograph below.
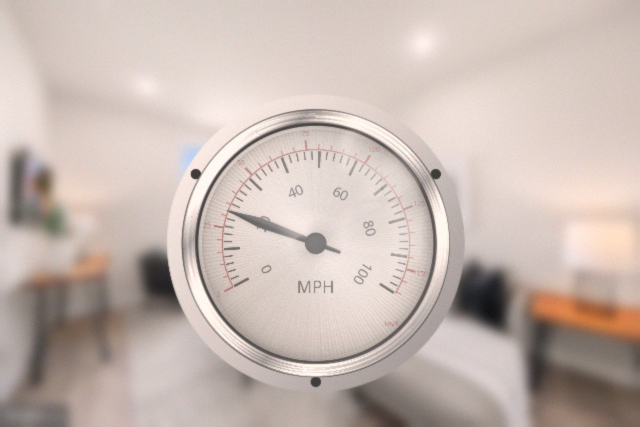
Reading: 20 mph
